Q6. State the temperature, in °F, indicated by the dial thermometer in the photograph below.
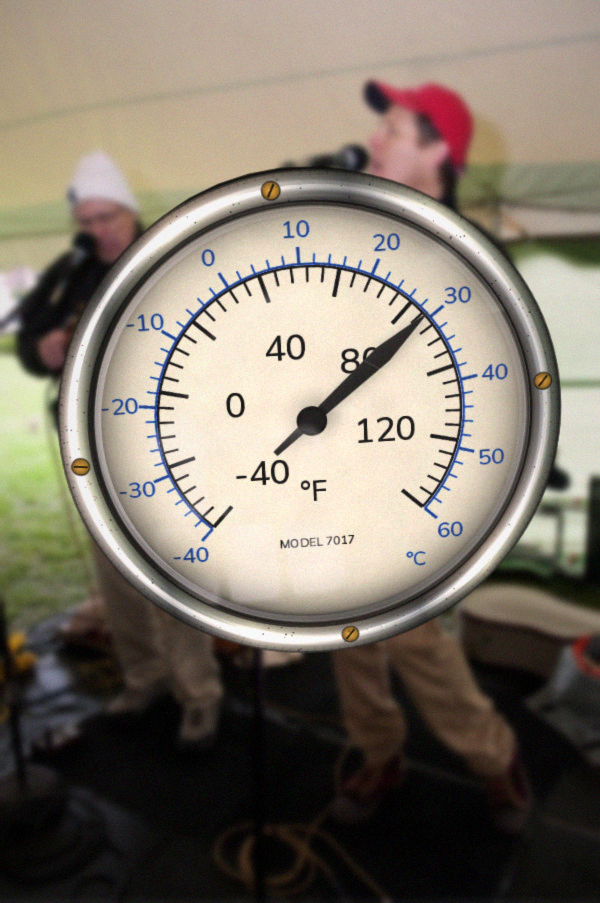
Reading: 84 °F
